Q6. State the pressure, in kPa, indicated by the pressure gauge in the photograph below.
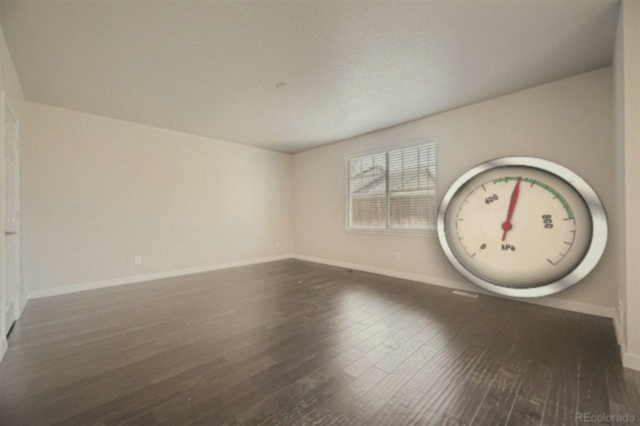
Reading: 550 kPa
